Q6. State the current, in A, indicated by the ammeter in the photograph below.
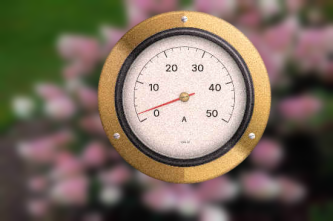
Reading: 2 A
